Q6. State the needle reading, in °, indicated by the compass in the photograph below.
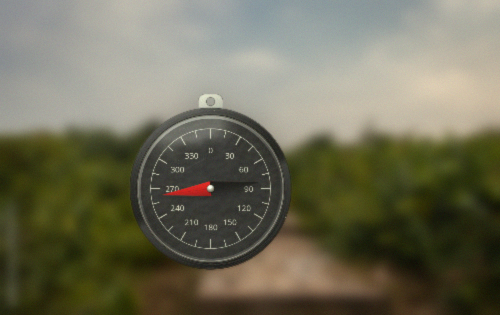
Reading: 262.5 °
